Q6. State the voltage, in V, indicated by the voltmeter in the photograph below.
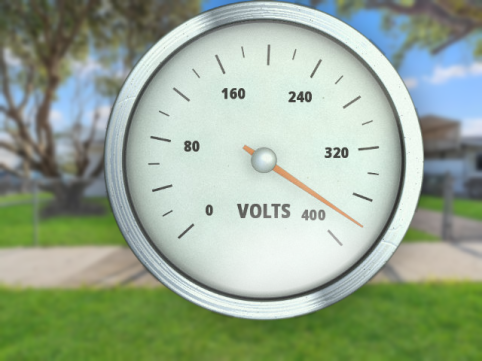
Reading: 380 V
